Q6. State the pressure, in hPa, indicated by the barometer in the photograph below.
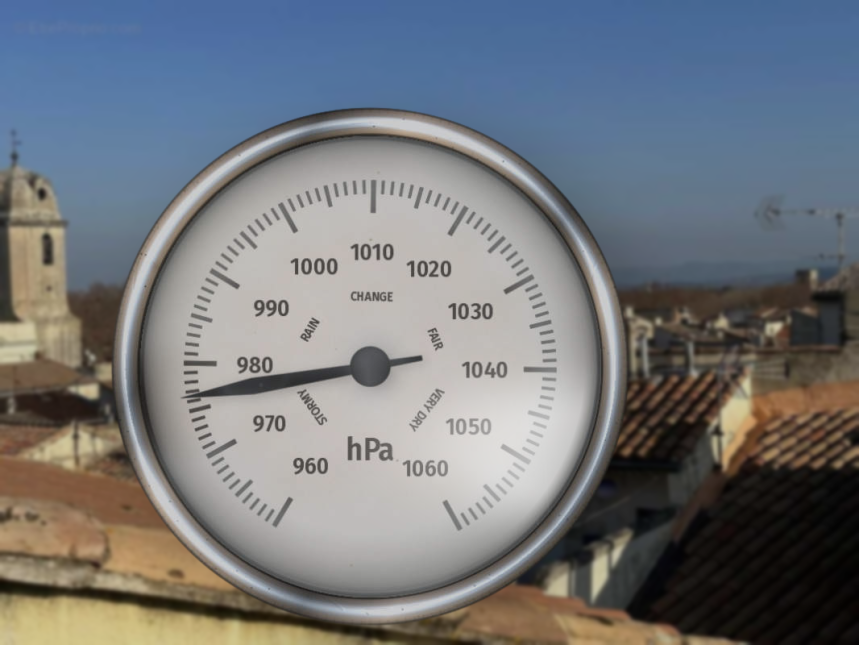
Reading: 976.5 hPa
